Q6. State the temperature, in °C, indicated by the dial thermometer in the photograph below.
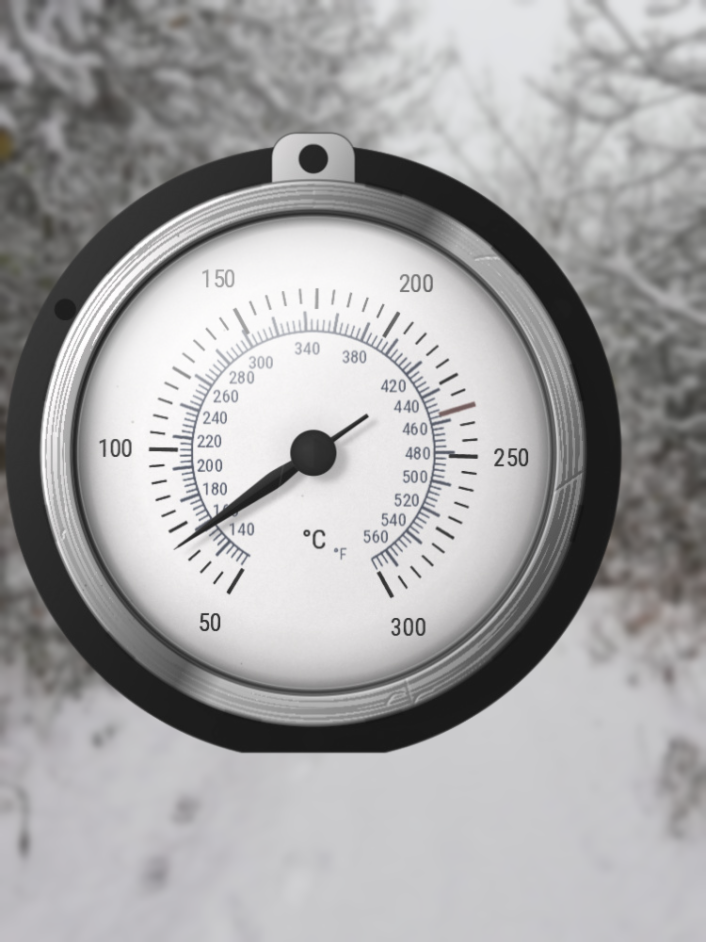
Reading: 70 °C
